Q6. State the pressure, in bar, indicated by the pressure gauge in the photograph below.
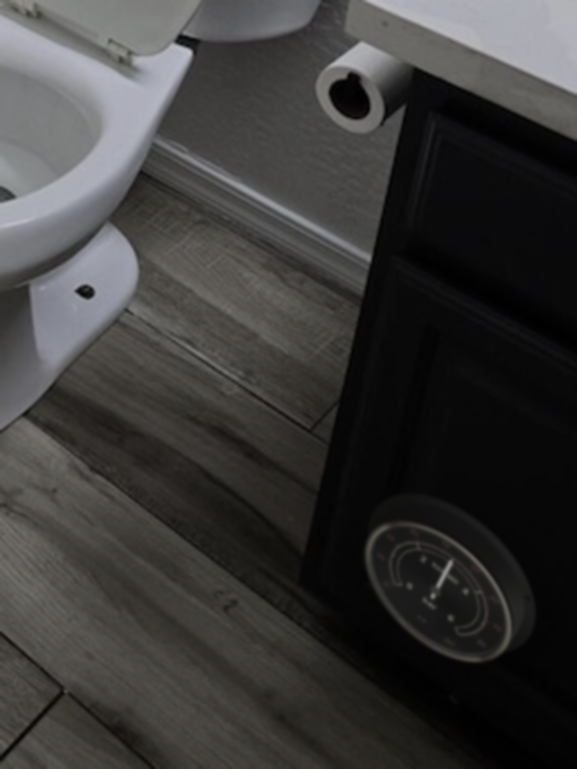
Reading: 3 bar
